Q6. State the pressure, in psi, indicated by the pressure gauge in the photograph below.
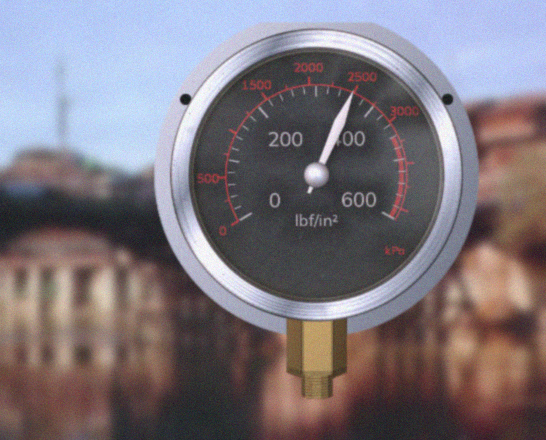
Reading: 360 psi
